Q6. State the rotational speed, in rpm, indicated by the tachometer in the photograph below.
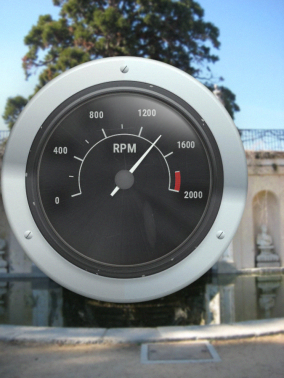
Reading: 1400 rpm
